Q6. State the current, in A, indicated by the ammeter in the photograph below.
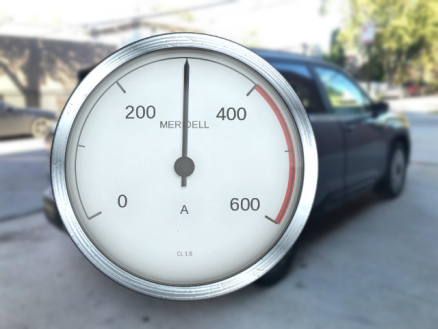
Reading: 300 A
